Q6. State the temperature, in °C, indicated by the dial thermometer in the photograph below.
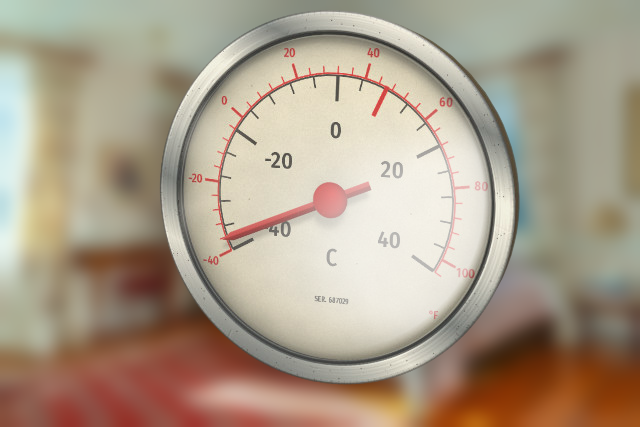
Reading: -38 °C
